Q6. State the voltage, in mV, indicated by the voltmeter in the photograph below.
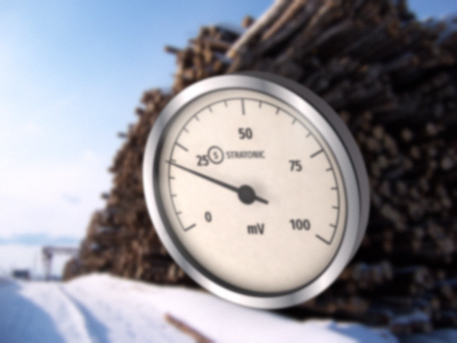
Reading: 20 mV
